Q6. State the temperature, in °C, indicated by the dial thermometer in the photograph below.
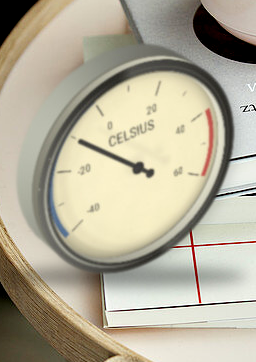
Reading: -10 °C
